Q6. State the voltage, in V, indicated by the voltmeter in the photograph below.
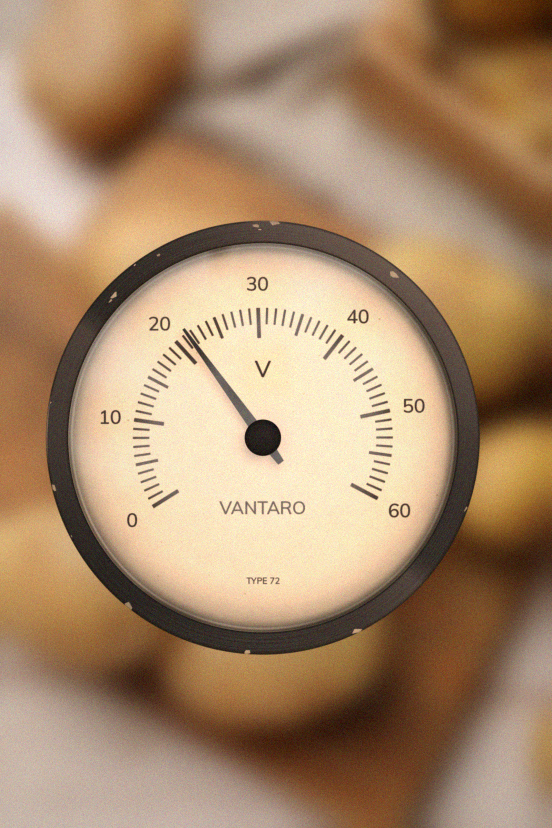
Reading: 21.5 V
